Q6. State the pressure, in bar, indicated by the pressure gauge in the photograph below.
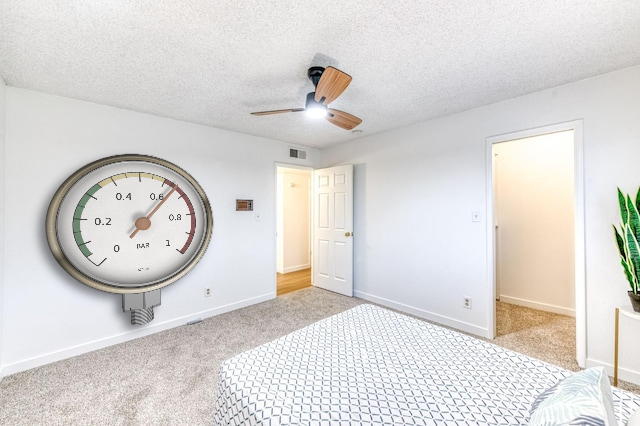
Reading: 0.65 bar
